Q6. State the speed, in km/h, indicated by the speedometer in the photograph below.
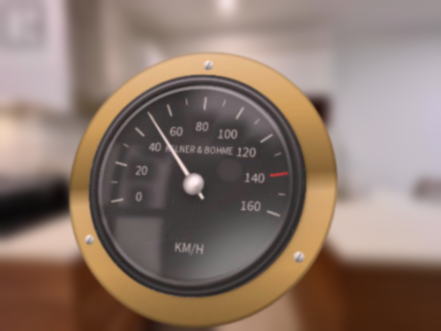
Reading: 50 km/h
